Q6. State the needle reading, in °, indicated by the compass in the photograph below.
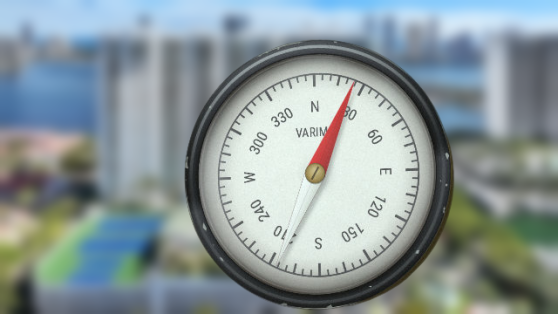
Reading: 25 °
